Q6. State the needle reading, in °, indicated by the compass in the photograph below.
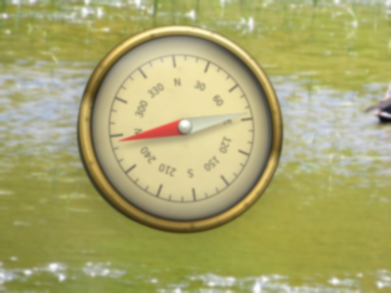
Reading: 265 °
